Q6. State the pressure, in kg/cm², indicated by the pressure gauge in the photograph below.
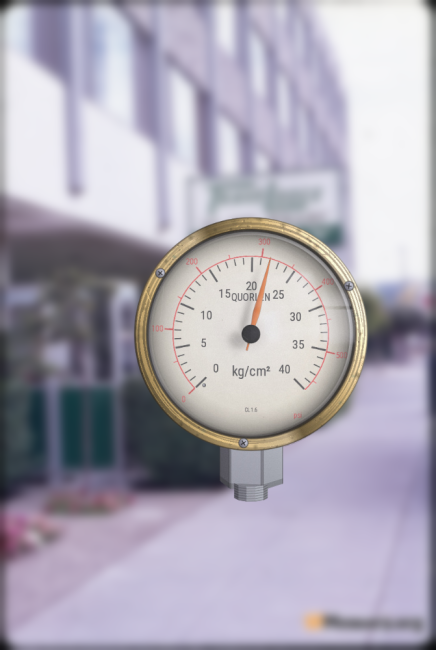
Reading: 22 kg/cm²
